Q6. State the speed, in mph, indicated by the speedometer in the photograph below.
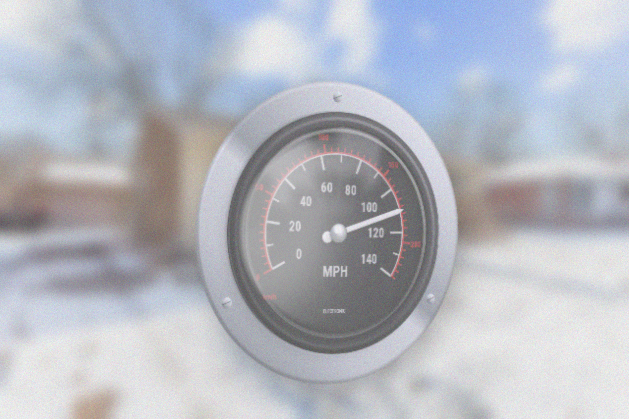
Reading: 110 mph
